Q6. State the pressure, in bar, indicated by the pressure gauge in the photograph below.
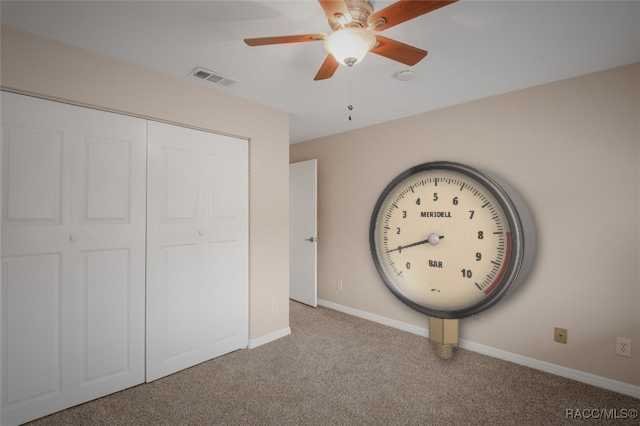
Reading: 1 bar
